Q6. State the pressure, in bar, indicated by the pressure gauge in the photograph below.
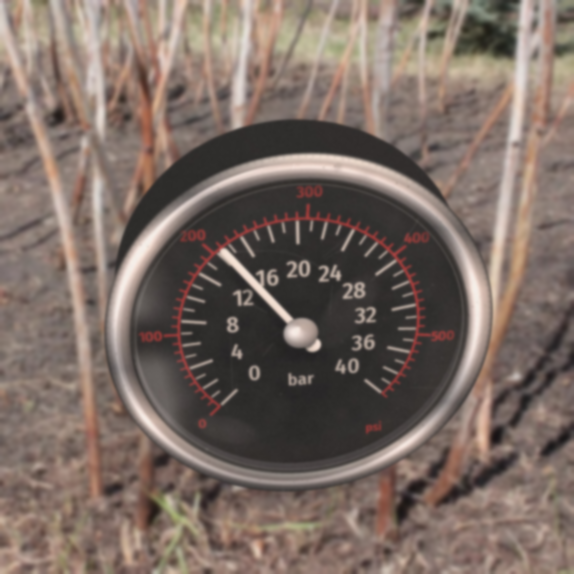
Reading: 14.5 bar
